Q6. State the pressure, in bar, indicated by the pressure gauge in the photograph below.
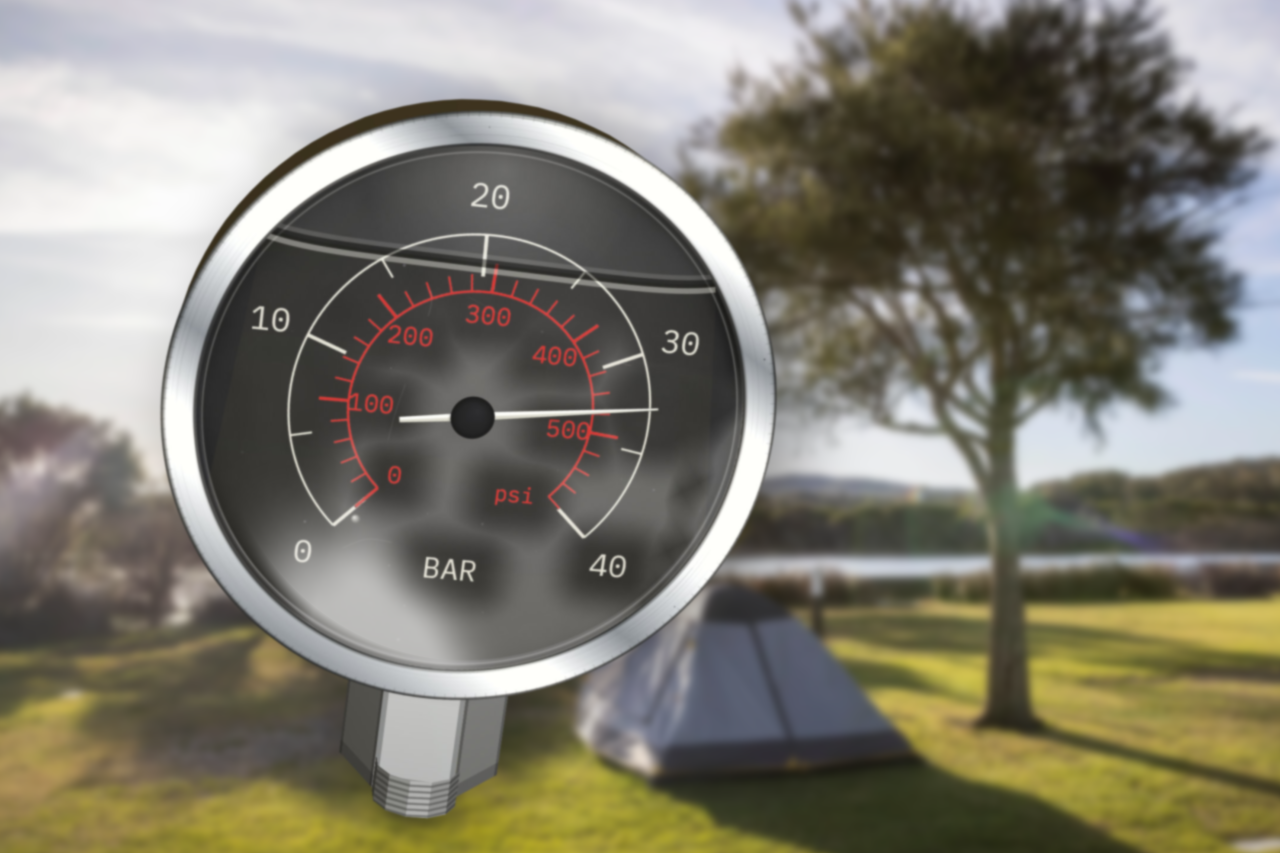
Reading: 32.5 bar
